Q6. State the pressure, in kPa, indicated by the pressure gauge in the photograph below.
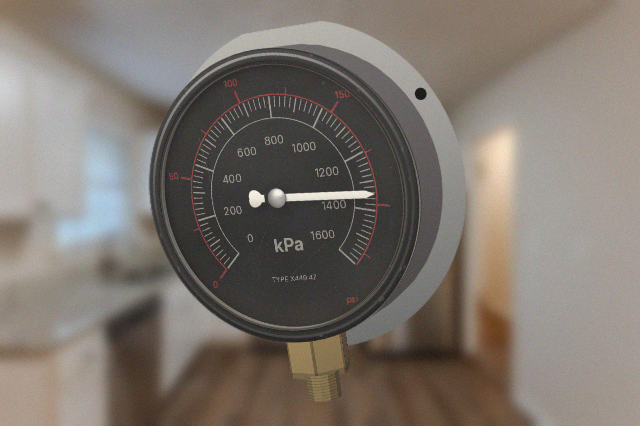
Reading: 1340 kPa
